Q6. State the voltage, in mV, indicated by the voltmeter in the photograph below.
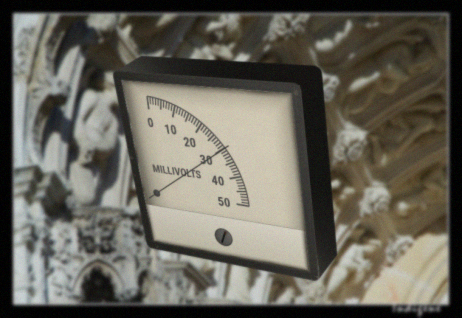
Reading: 30 mV
